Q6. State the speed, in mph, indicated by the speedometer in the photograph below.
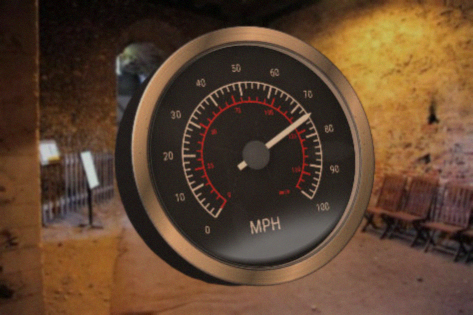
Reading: 74 mph
